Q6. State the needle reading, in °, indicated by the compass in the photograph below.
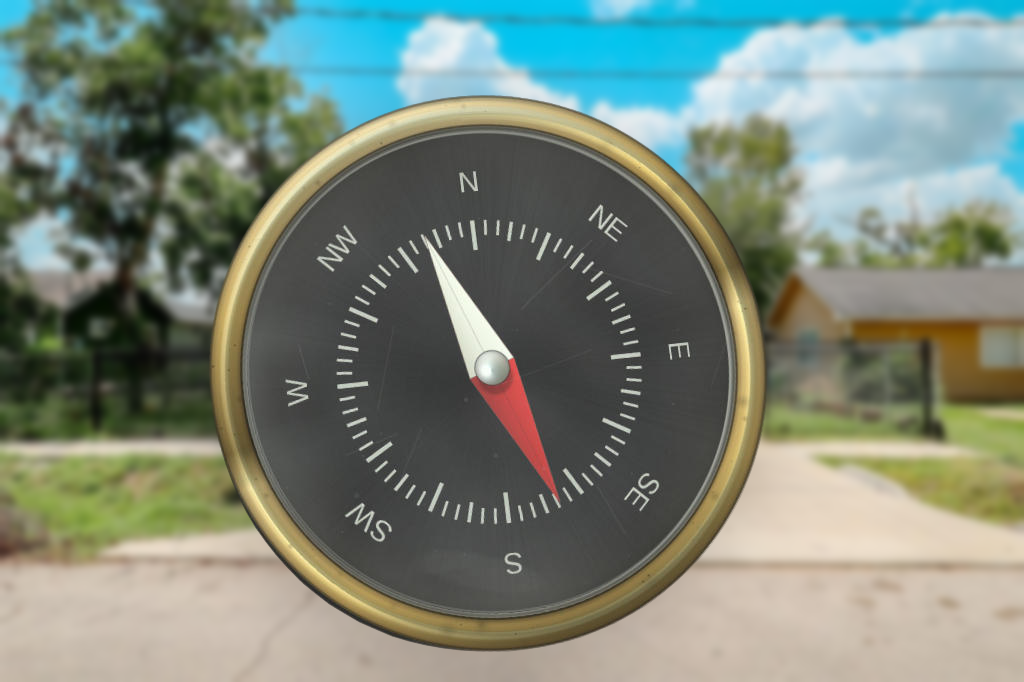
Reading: 160 °
